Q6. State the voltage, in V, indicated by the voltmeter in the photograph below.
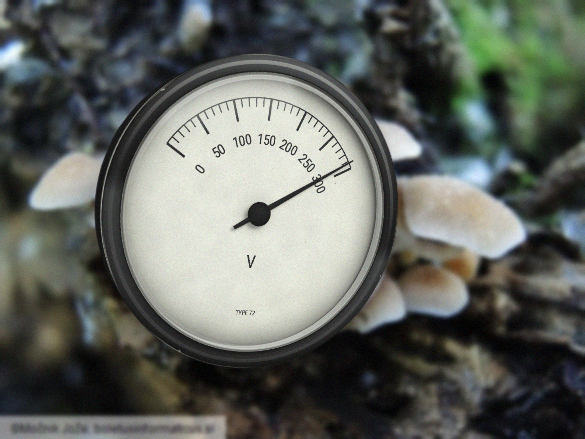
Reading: 290 V
